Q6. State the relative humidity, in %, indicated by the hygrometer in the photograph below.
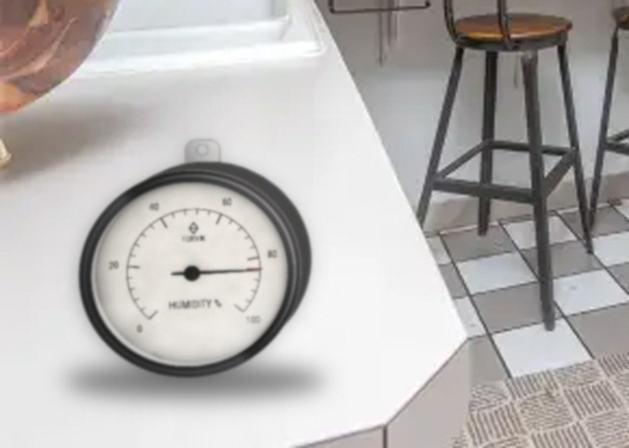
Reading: 84 %
